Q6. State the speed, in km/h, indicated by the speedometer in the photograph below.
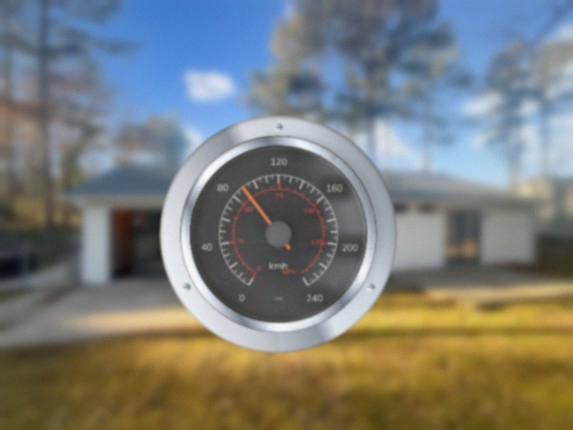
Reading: 90 km/h
